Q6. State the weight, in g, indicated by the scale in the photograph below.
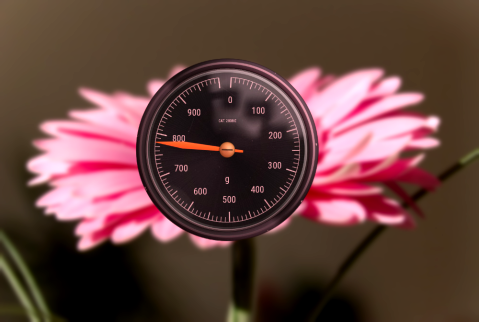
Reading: 780 g
